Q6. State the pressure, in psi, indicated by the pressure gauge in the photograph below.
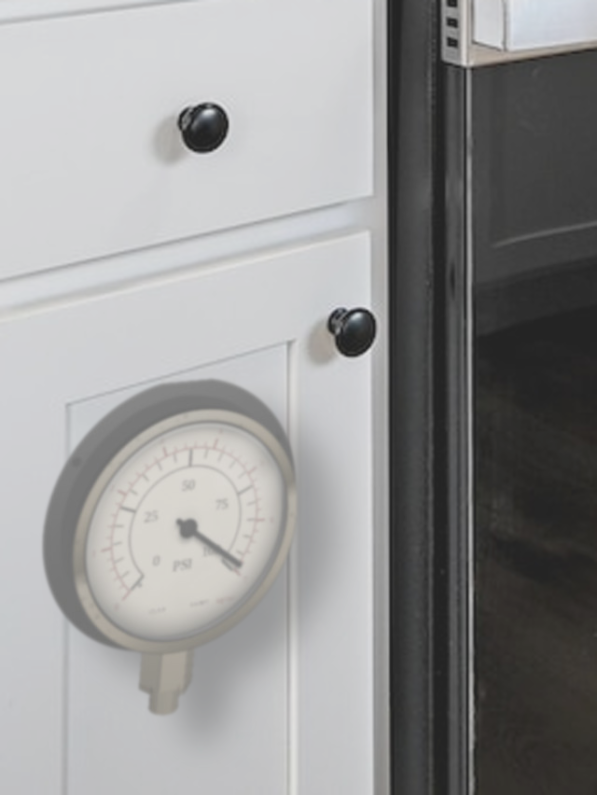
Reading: 97.5 psi
